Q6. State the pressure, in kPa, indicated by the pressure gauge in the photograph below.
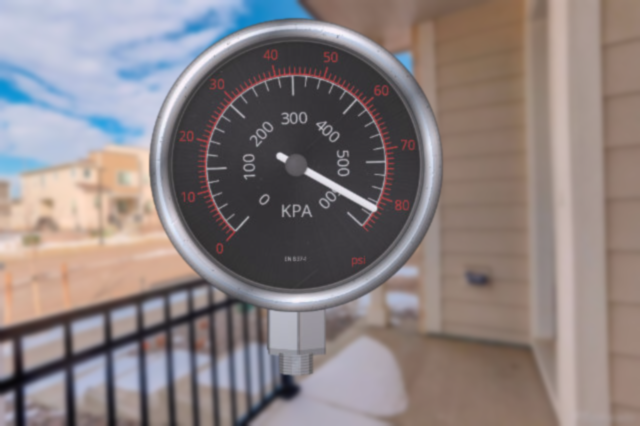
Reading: 570 kPa
